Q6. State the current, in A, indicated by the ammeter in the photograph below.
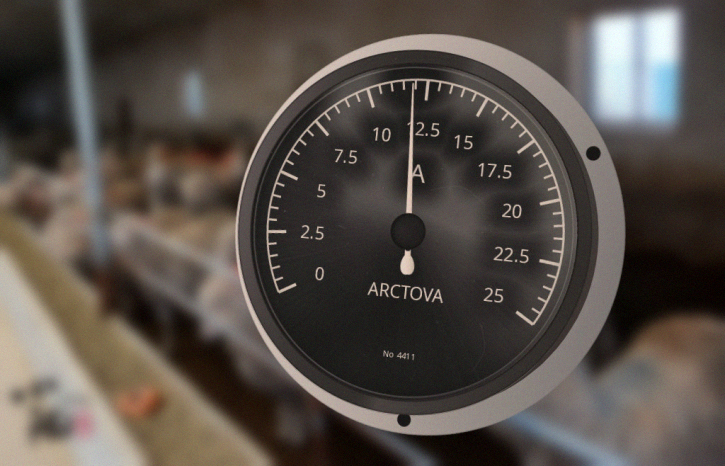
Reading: 12 A
